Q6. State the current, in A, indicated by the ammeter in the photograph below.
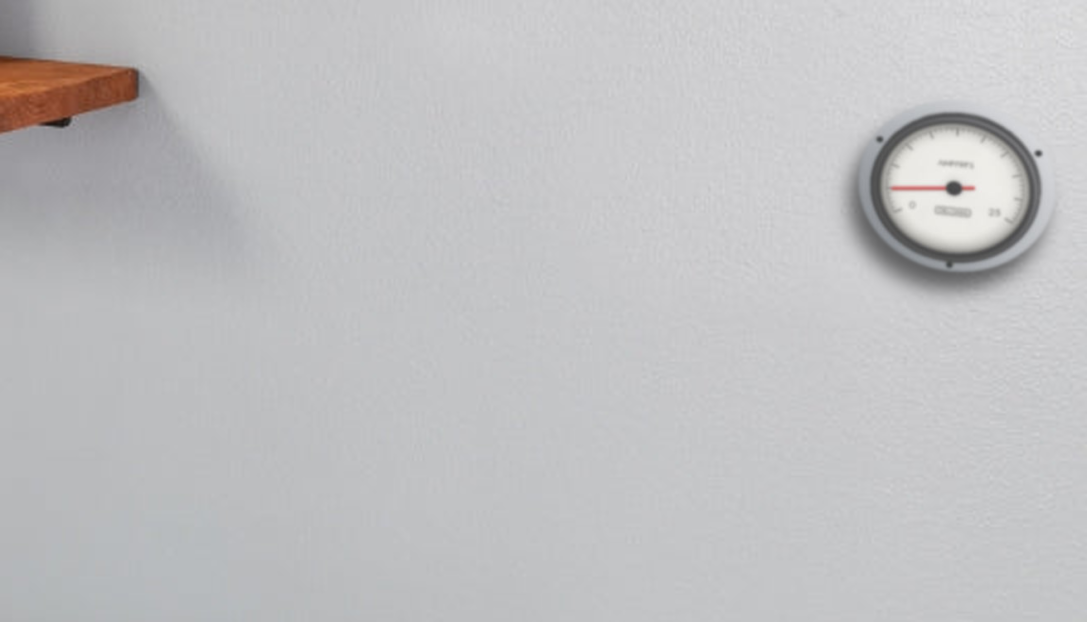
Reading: 2.5 A
